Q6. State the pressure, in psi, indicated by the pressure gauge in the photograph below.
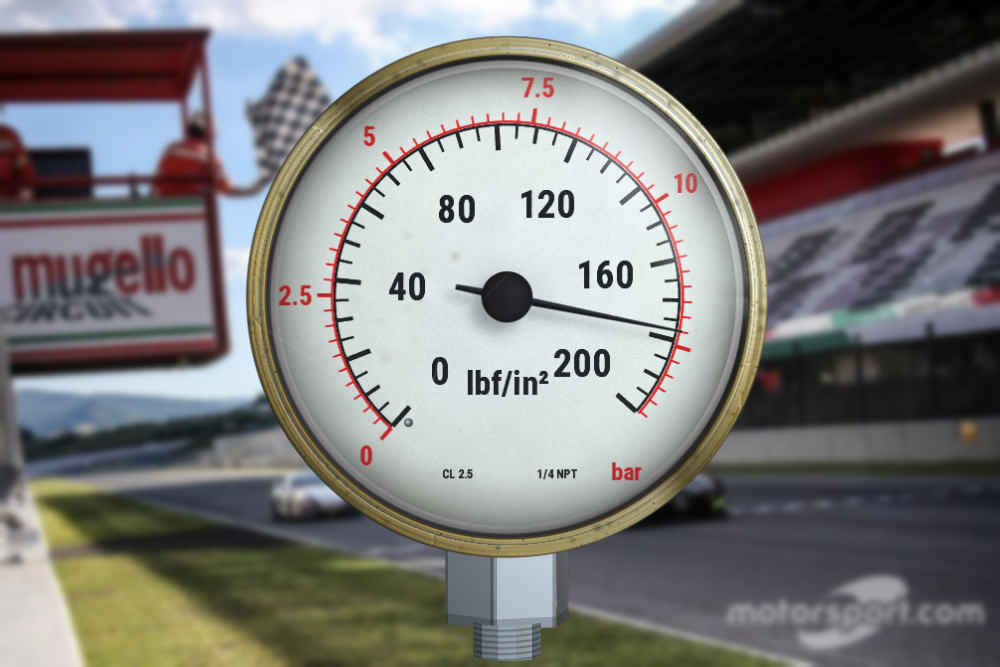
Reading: 177.5 psi
